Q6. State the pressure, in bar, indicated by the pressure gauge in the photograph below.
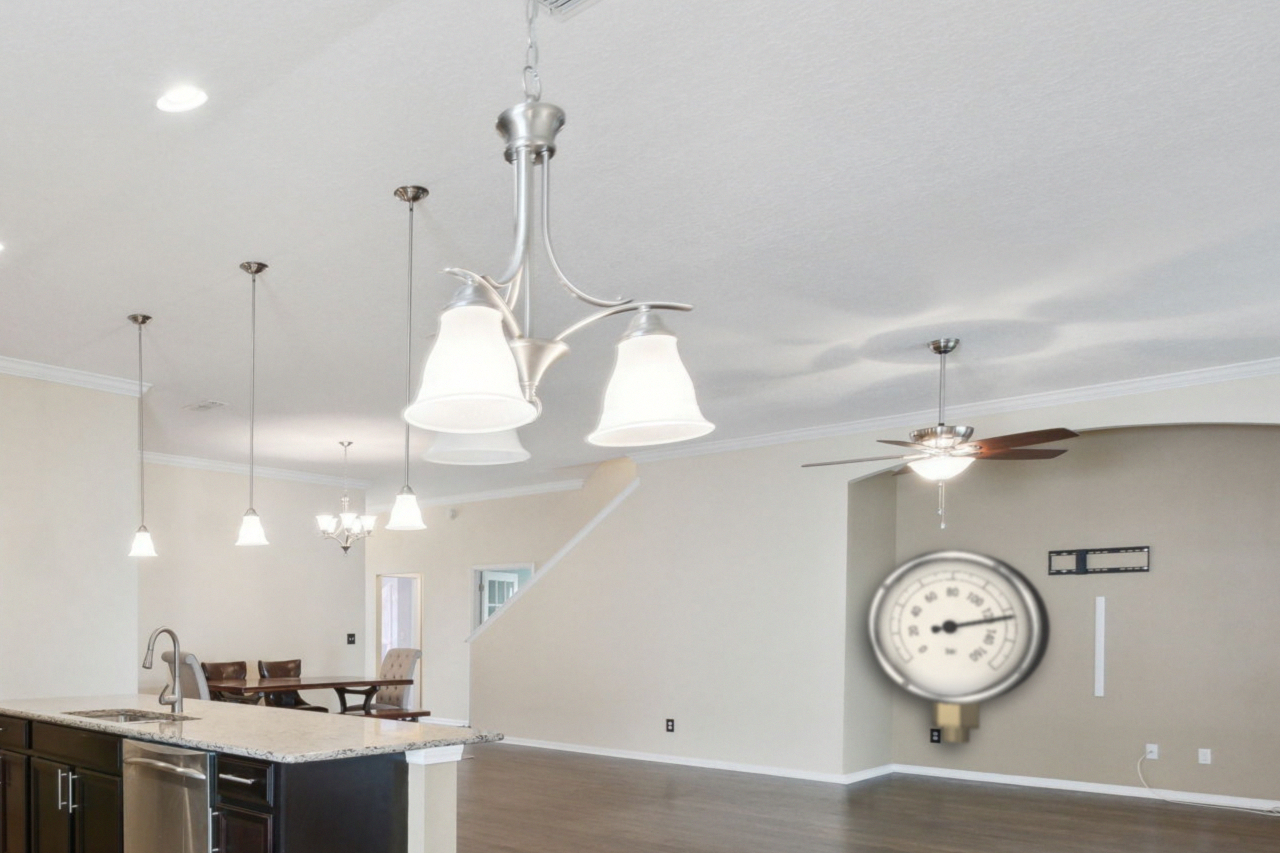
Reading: 125 bar
